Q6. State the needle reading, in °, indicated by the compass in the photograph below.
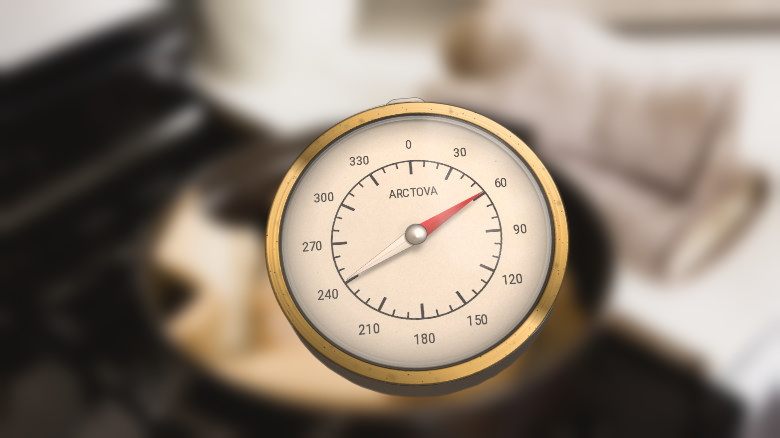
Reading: 60 °
